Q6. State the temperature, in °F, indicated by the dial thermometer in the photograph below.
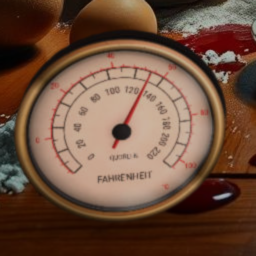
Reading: 130 °F
